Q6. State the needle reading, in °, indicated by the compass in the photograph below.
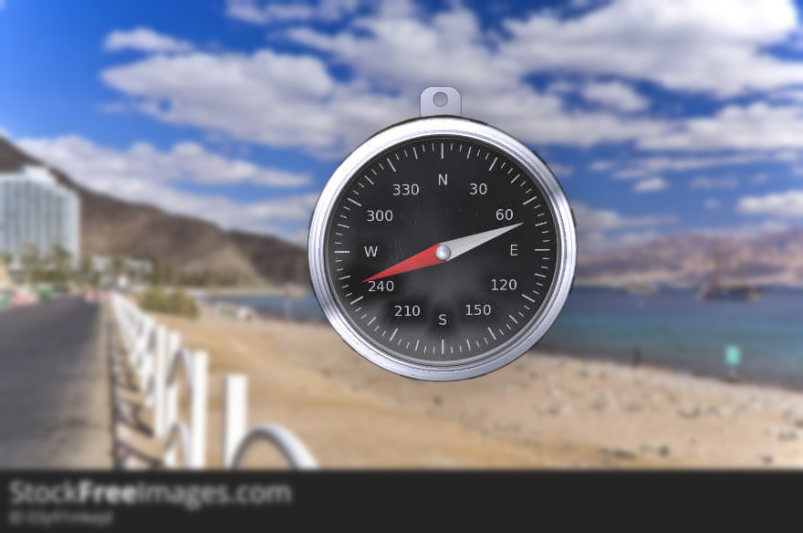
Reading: 250 °
